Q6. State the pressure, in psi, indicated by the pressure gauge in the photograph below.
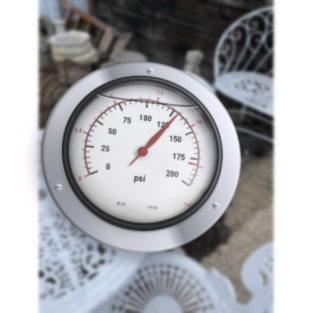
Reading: 130 psi
